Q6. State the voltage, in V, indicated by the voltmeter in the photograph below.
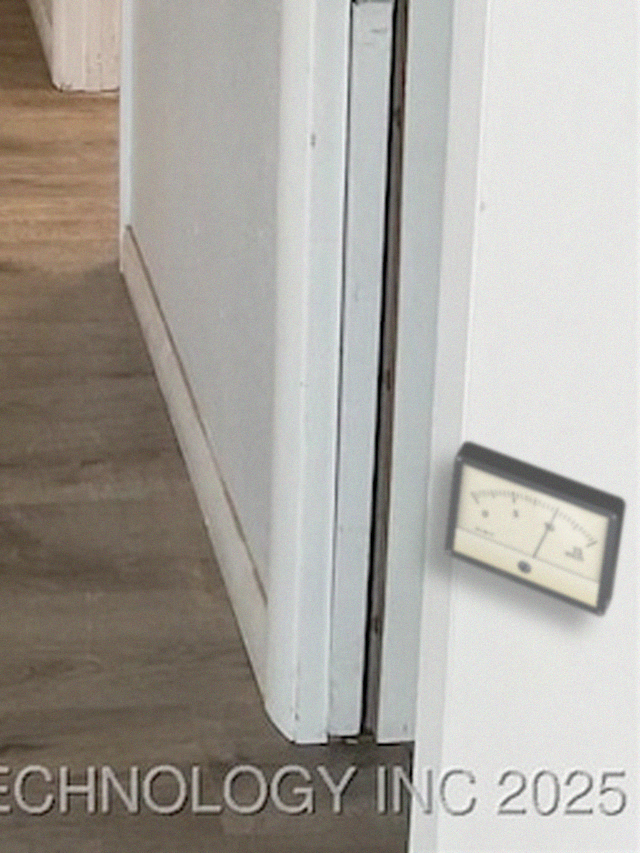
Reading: 10 V
